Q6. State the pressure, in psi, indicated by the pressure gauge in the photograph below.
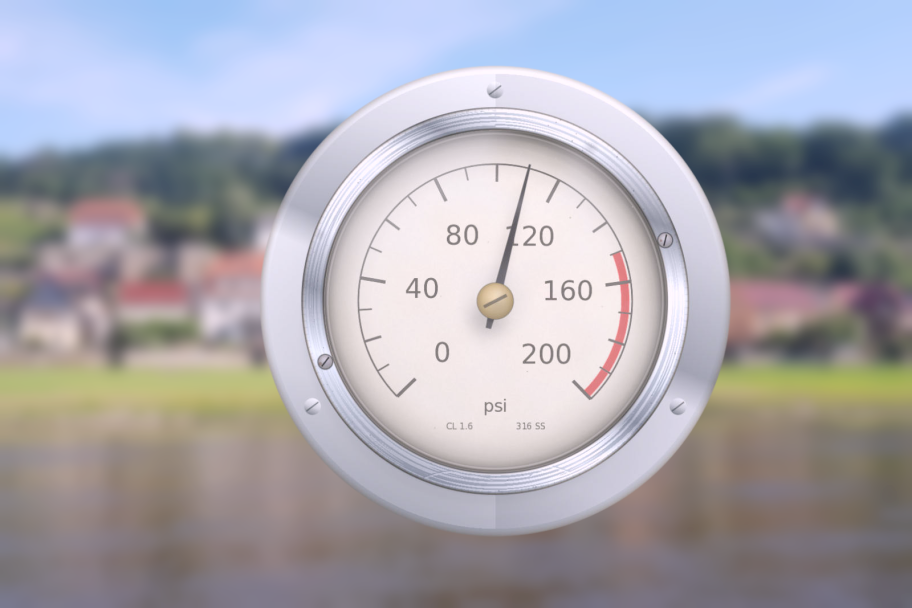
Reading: 110 psi
